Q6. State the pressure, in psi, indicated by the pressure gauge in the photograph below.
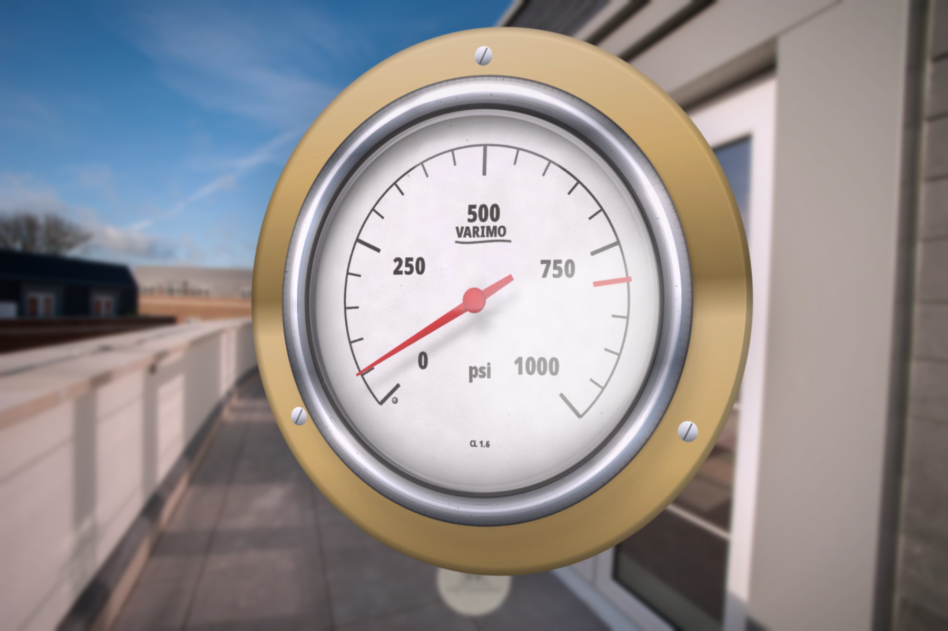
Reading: 50 psi
